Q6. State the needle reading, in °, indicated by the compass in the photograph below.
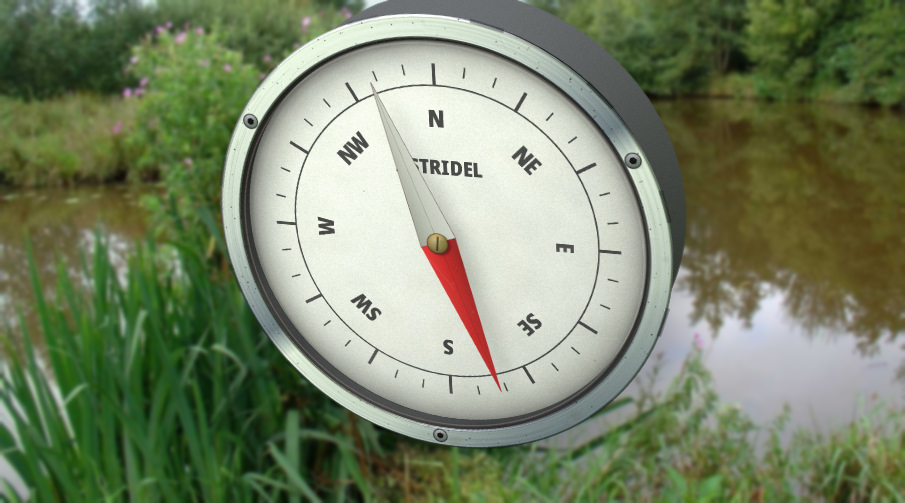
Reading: 160 °
